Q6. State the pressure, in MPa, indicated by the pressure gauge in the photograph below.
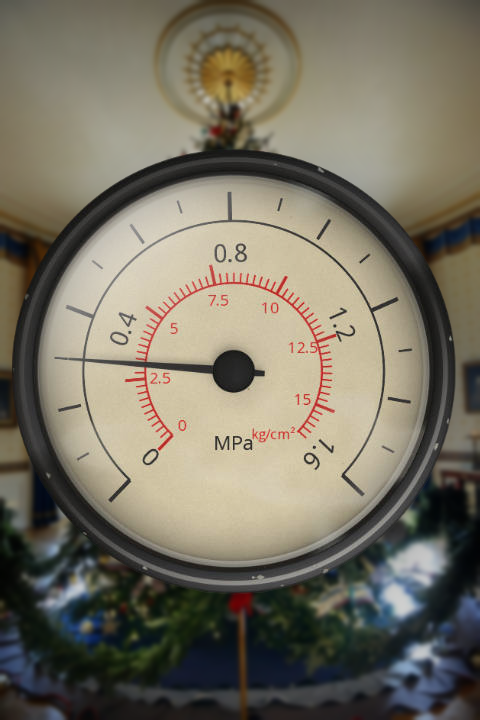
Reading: 0.3 MPa
